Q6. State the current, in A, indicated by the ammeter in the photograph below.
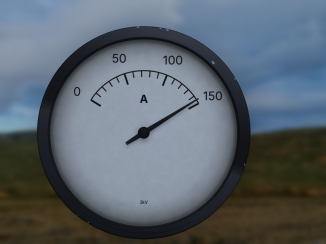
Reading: 145 A
